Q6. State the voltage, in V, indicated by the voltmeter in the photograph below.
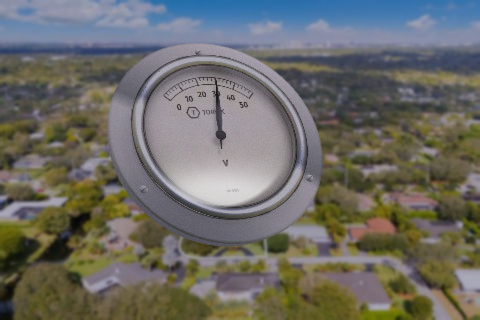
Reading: 30 V
